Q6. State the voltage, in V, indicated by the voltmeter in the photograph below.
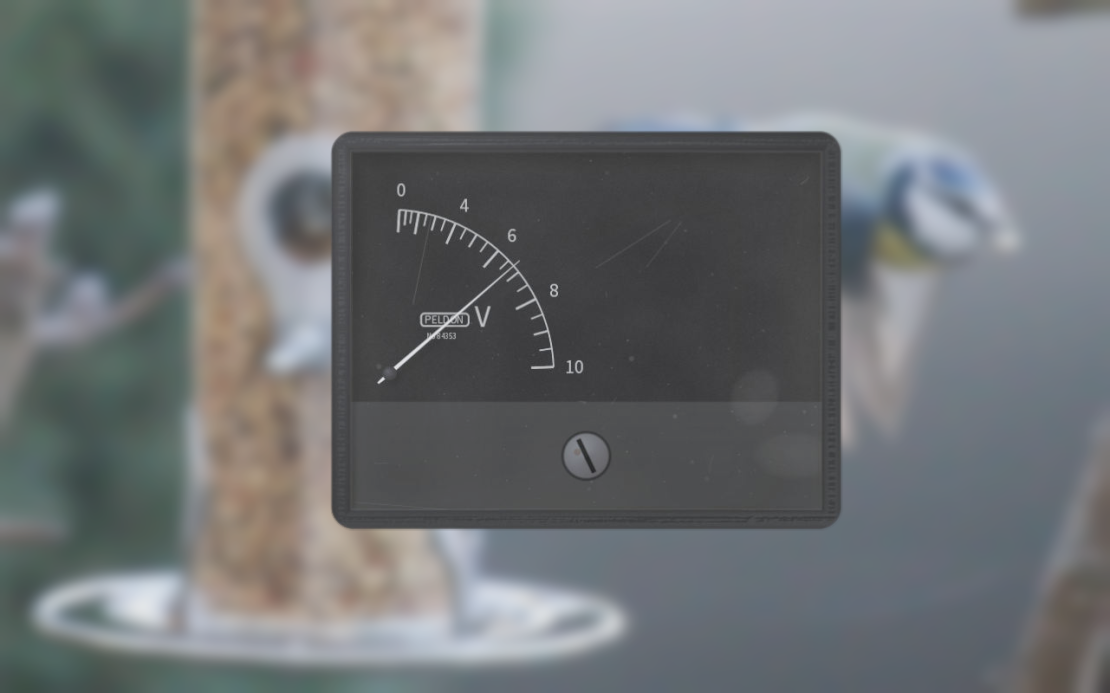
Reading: 6.75 V
